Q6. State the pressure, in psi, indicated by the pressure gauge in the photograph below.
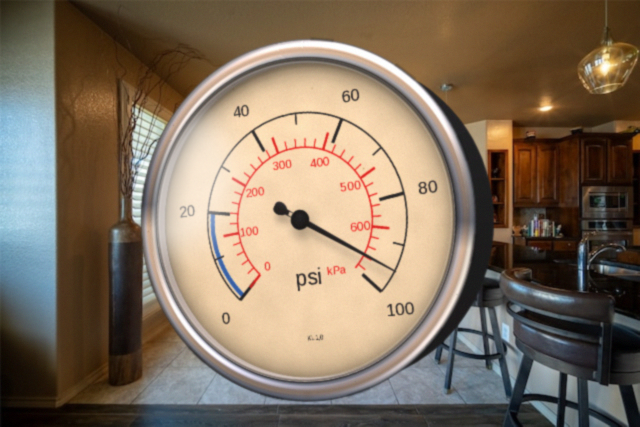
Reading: 95 psi
